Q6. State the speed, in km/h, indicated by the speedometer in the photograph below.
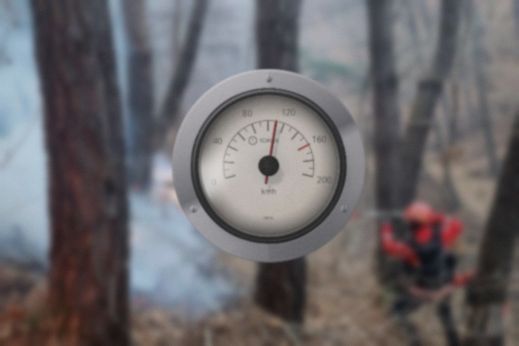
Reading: 110 km/h
